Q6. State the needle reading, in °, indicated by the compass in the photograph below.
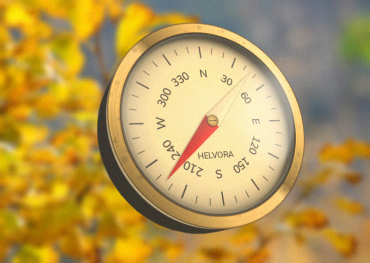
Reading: 225 °
